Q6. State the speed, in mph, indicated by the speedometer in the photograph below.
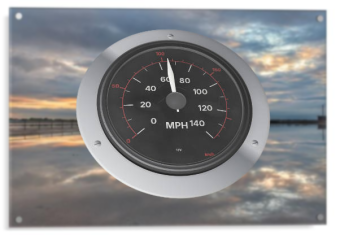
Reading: 65 mph
